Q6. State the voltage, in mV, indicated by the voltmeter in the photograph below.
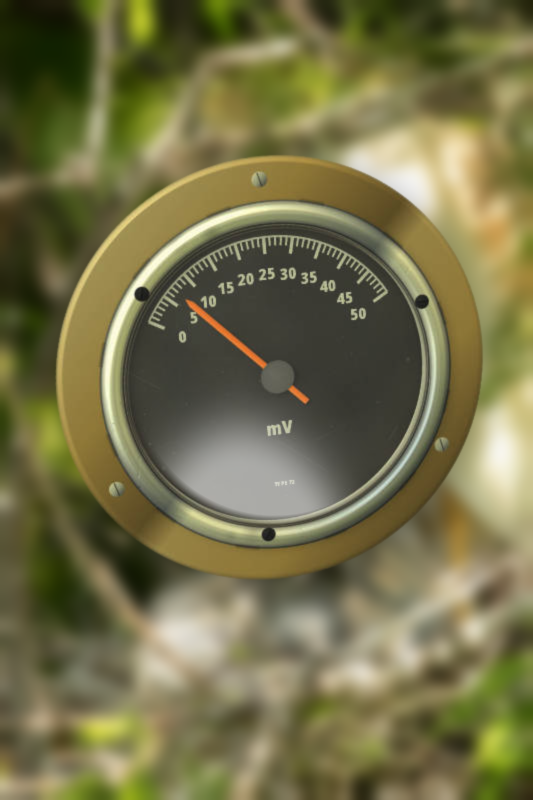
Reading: 7 mV
